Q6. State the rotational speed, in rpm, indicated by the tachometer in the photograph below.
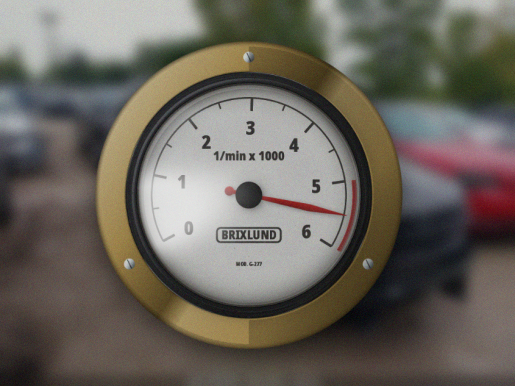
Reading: 5500 rpm
